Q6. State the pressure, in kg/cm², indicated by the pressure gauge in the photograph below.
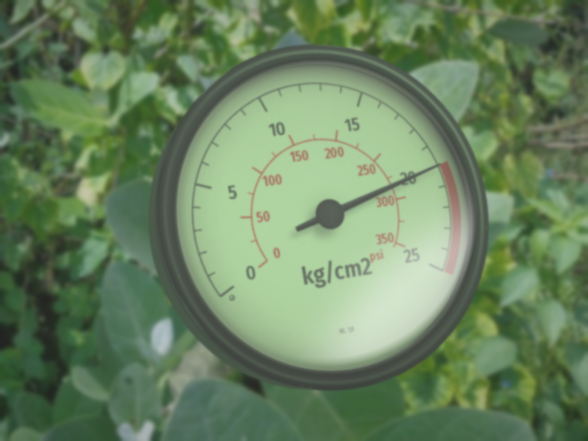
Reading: 20 kg/cm²
